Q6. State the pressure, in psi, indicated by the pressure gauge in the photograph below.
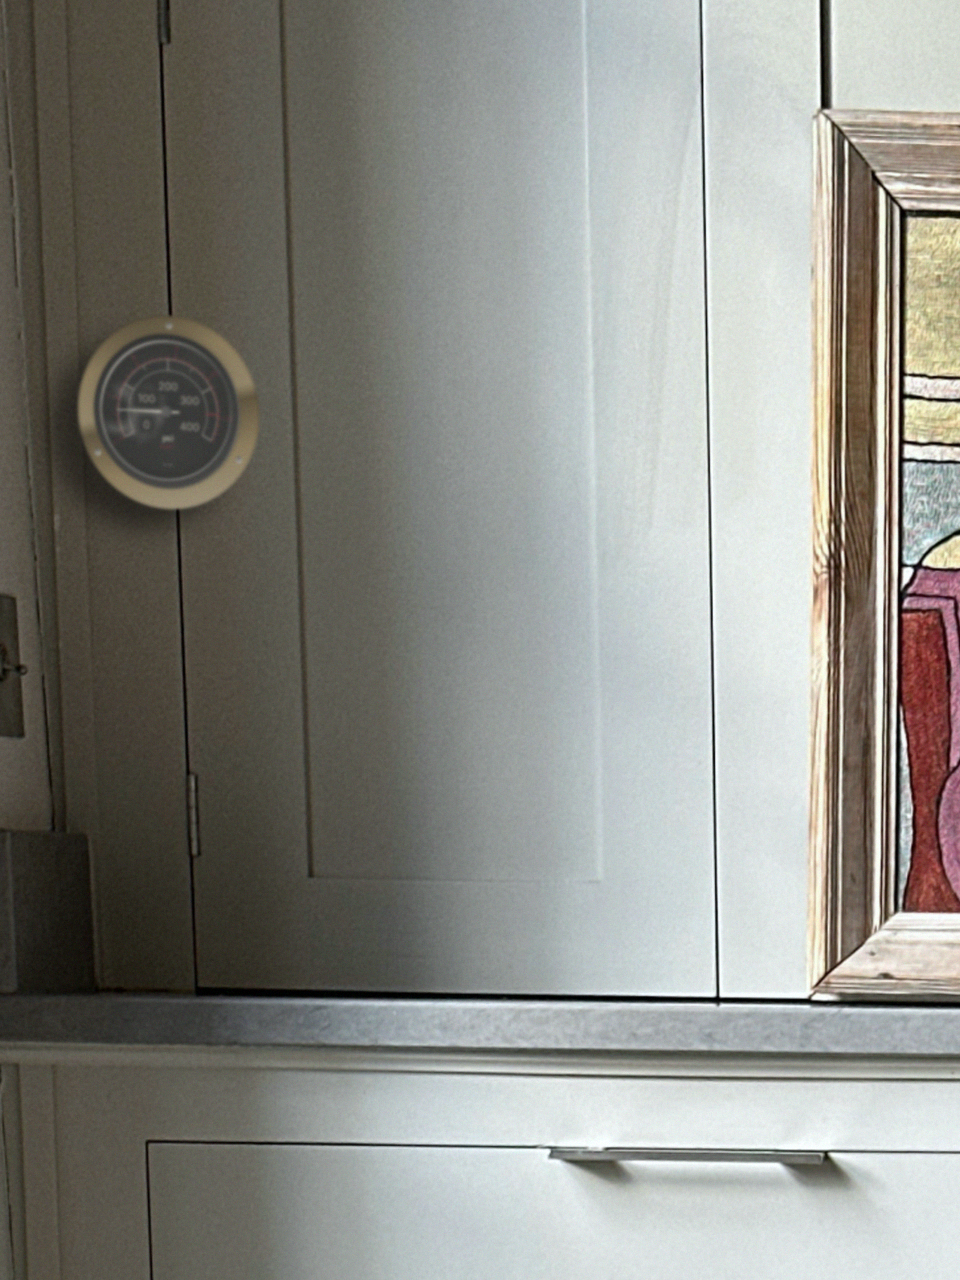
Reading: 50 psi
